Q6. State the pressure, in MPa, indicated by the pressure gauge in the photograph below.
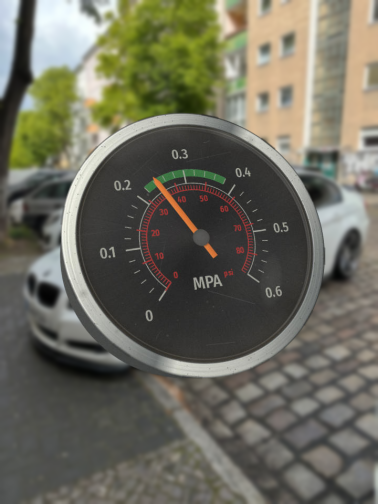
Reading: 0.24 MPa
